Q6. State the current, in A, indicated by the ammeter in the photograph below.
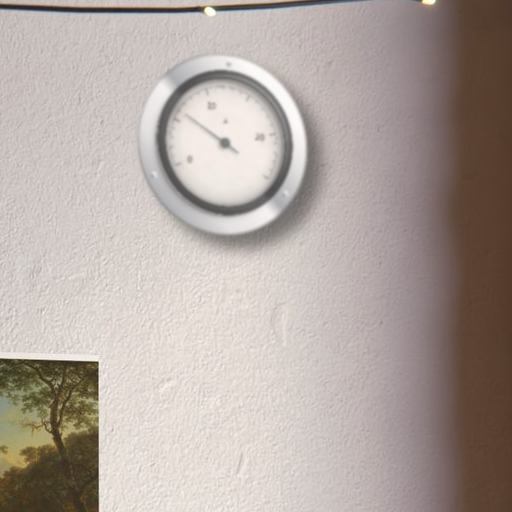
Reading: 6 A
